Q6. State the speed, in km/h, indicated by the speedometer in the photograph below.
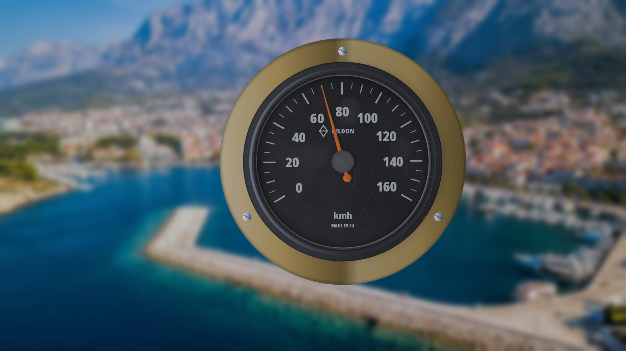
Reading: 70 km/h
